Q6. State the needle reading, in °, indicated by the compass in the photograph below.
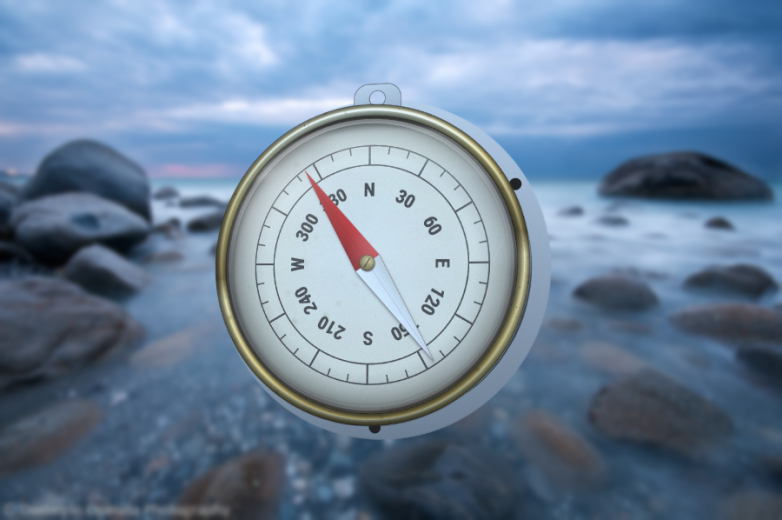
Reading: 325 °
